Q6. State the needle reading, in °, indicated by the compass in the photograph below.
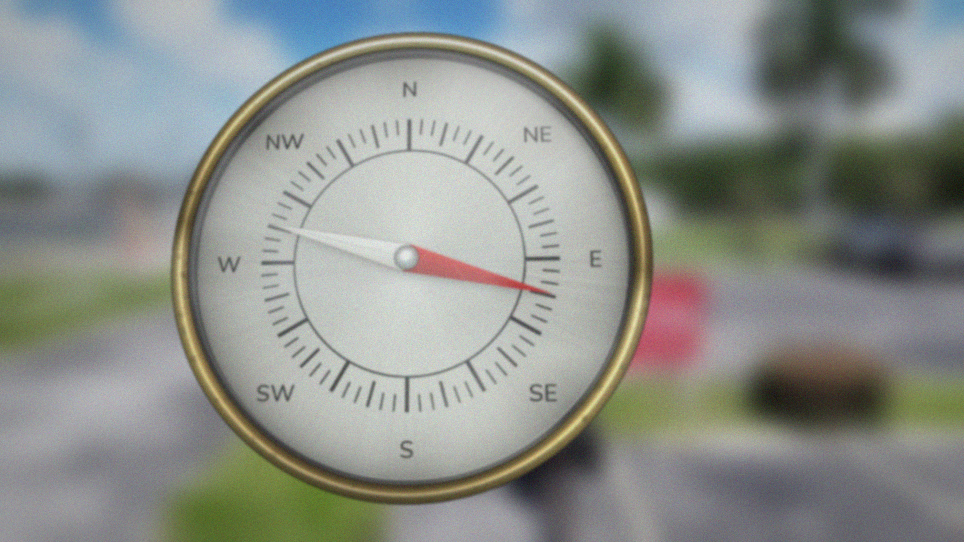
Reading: 105 °
